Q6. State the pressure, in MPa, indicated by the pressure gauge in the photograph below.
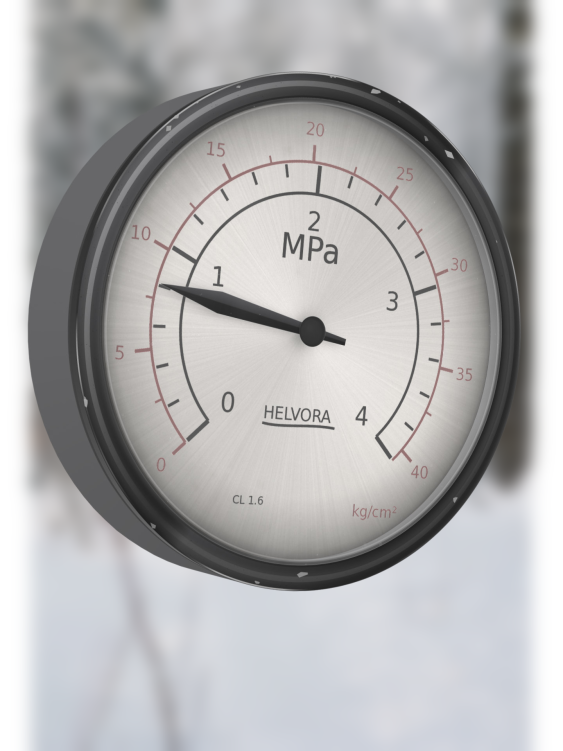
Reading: 0.8 MPa
